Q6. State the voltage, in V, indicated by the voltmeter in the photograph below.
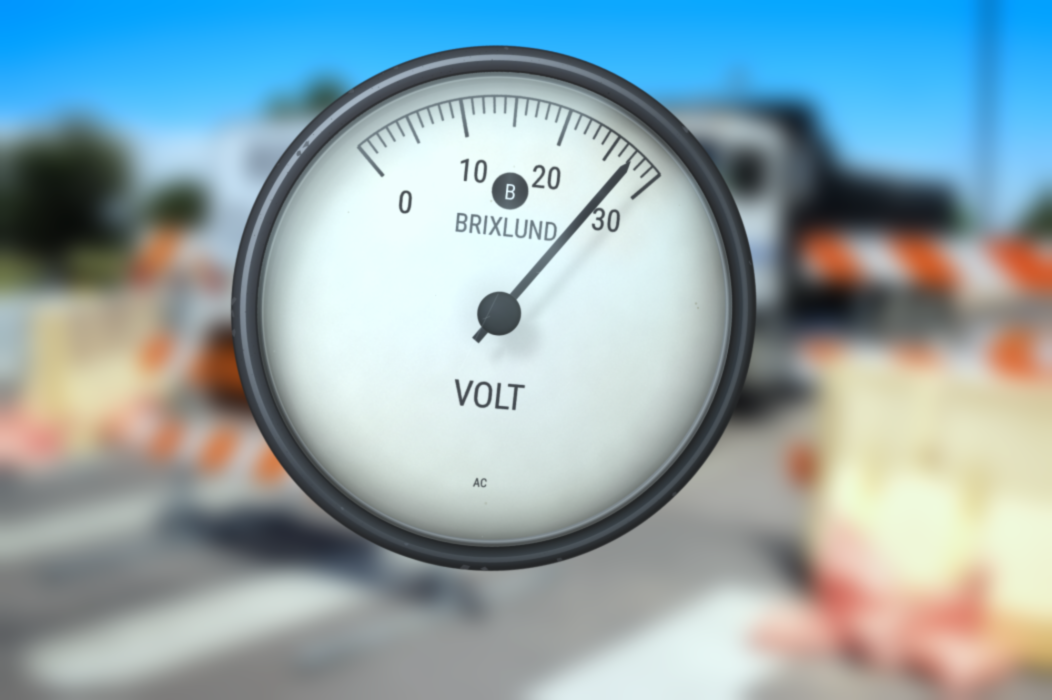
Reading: 27 V
